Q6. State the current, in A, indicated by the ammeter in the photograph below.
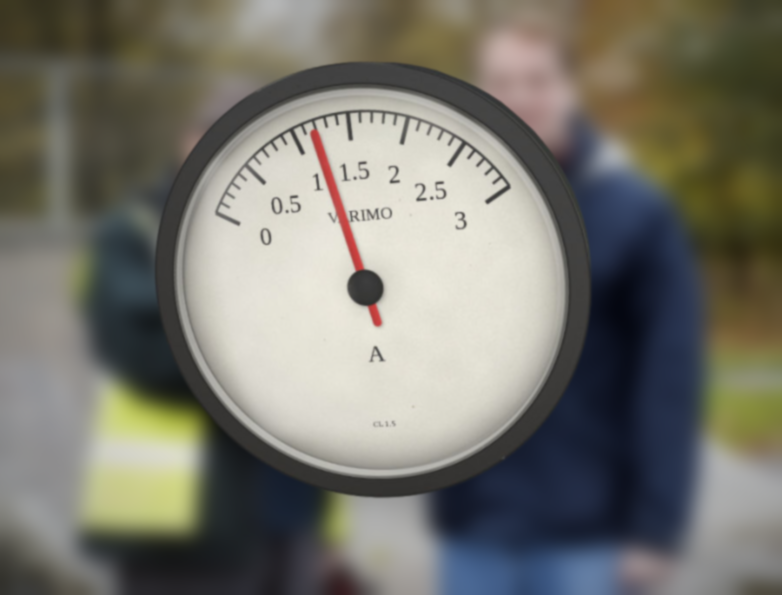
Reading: 1.2 A
